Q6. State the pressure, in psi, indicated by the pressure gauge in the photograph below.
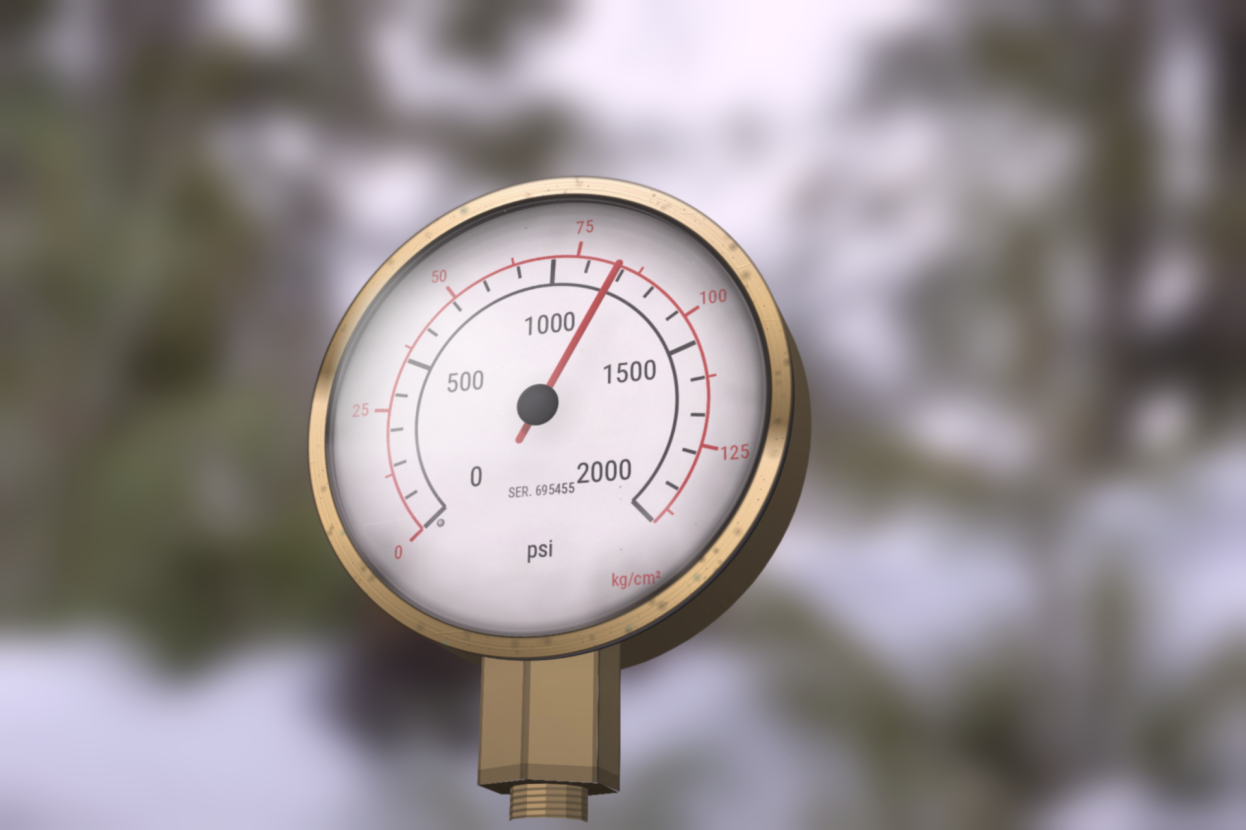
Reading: 1200 psi
